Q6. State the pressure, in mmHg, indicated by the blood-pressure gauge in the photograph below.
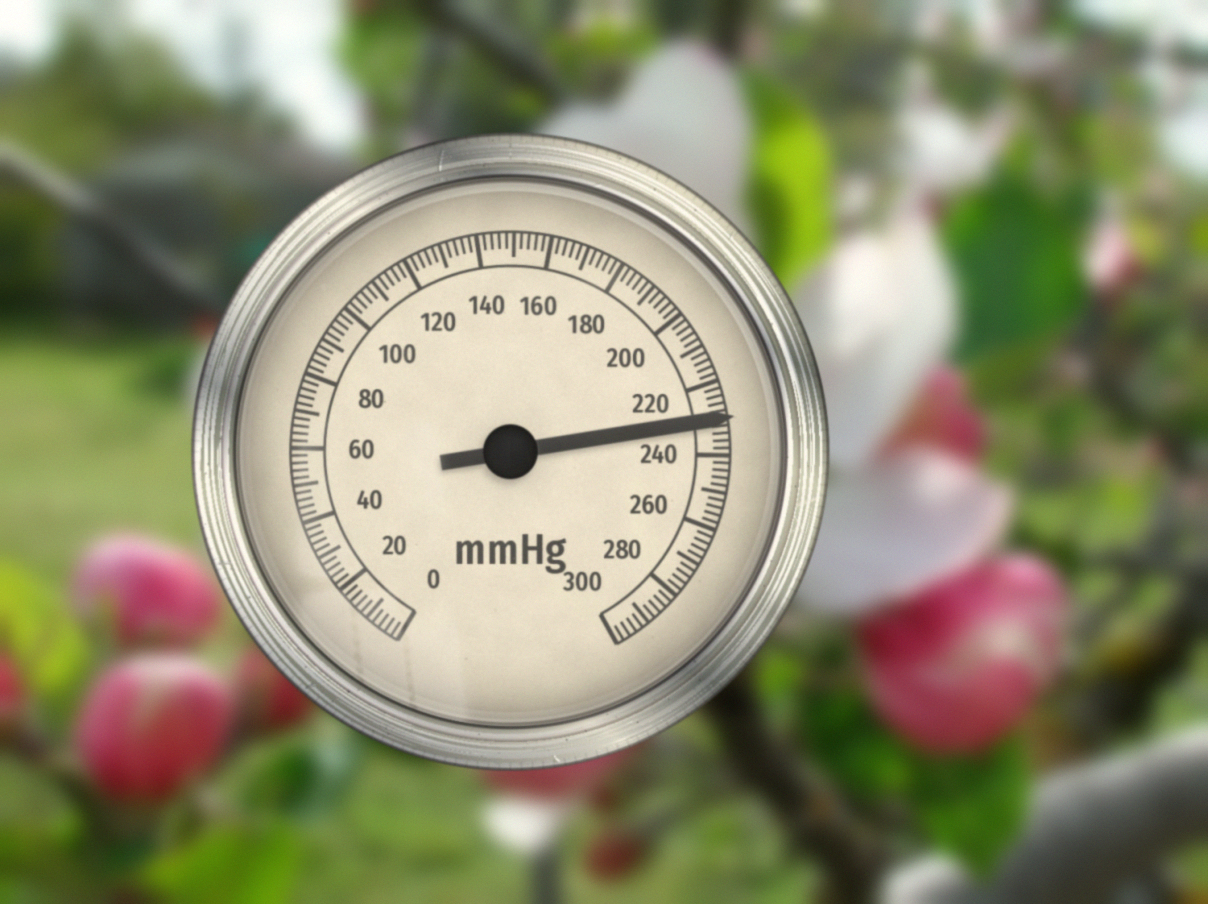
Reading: 230 mmHg
